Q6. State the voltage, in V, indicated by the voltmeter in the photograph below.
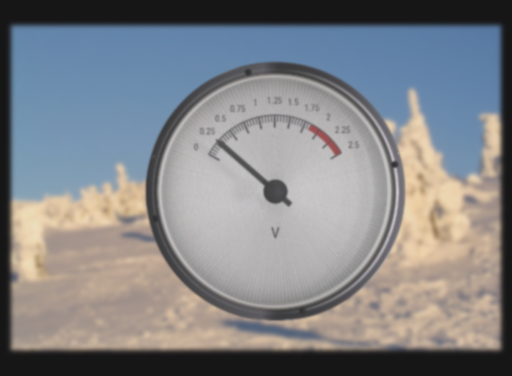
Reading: 0.25 V
